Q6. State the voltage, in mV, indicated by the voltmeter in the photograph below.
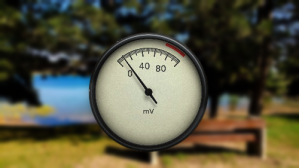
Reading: 10 mV
